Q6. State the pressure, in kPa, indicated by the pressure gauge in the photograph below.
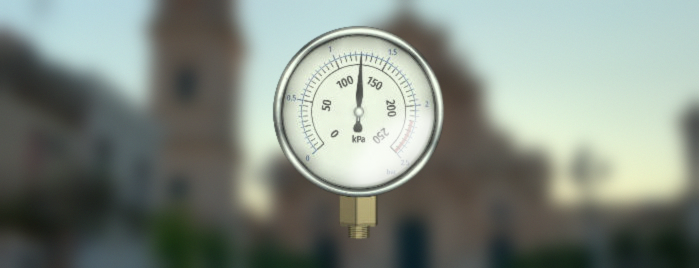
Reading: 125 kPa
